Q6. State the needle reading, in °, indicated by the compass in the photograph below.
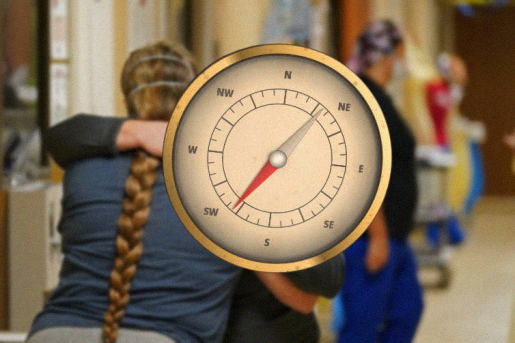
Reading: 215 °
